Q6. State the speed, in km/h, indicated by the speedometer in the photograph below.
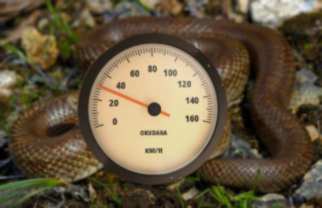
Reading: 30 km/h
